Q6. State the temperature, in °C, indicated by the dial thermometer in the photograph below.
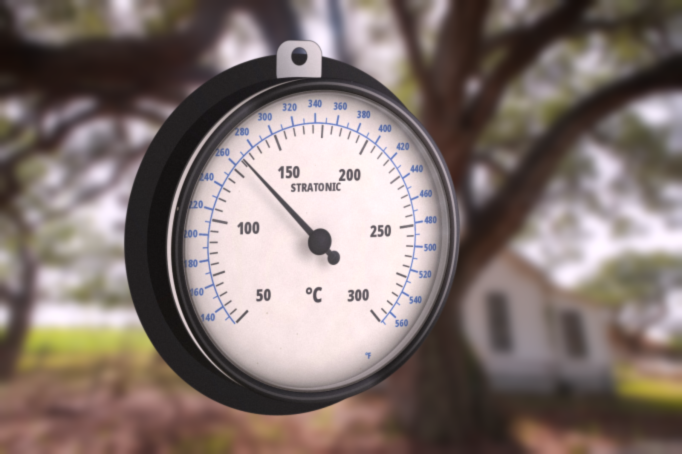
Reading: 130 °C
